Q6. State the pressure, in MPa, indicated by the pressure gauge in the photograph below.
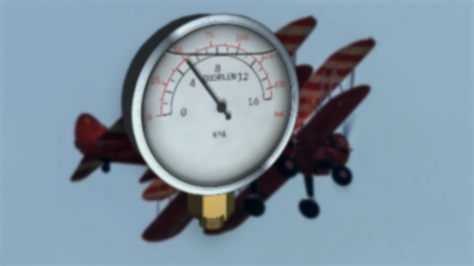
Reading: 5 MPa
